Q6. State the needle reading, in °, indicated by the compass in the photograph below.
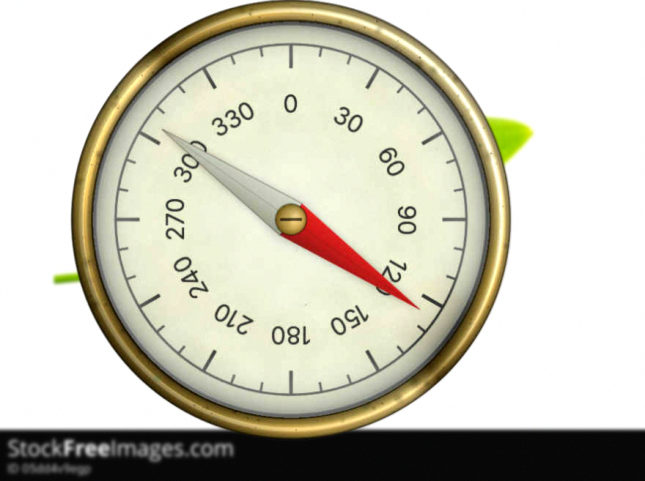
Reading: 125 °
